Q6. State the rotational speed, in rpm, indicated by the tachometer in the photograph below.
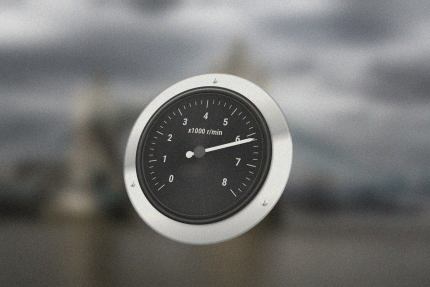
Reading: 6200 rpm
